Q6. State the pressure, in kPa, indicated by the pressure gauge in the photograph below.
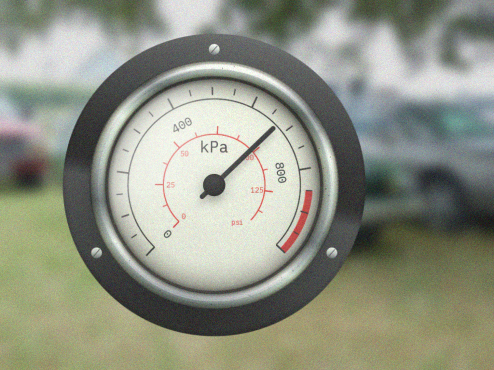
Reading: 675 kPa
